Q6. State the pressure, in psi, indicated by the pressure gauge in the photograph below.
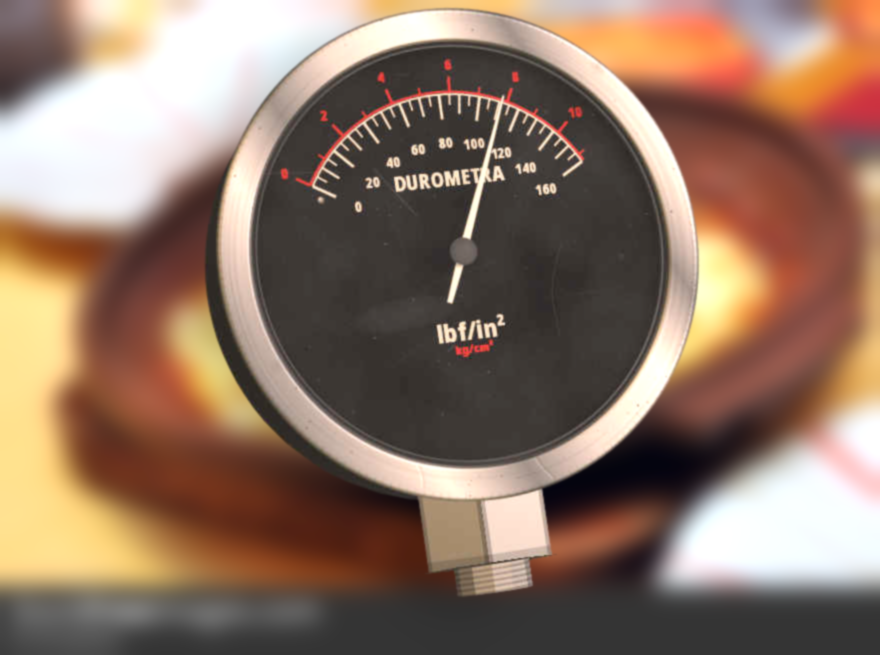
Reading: 110 psi
